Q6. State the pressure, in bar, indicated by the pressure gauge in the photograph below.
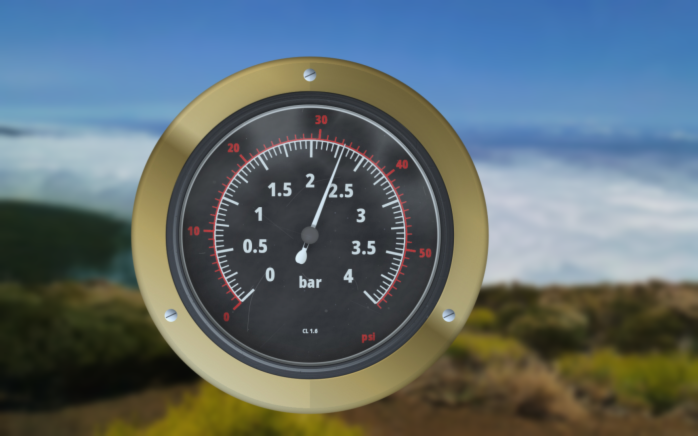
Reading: 2.3 bar
